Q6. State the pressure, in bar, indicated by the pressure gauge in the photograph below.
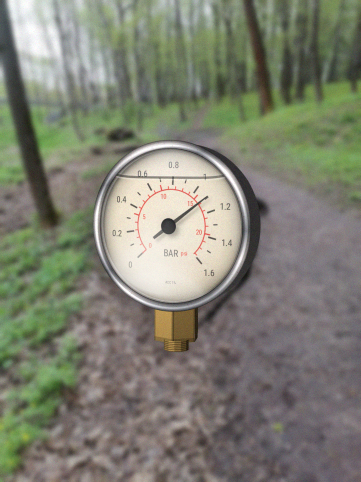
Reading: 1.1 bar
